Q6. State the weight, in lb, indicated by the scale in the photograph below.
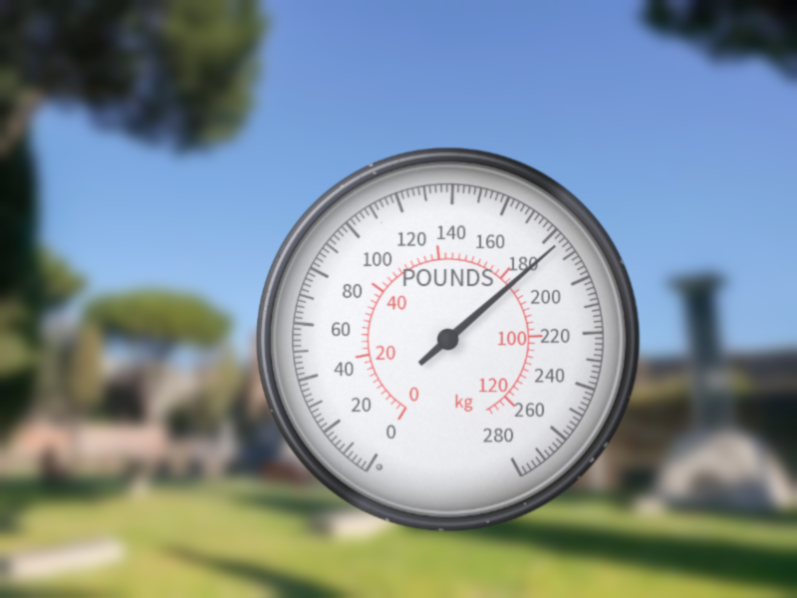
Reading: 184 lb
